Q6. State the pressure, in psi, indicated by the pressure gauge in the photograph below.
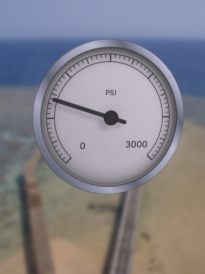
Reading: 700 psi
